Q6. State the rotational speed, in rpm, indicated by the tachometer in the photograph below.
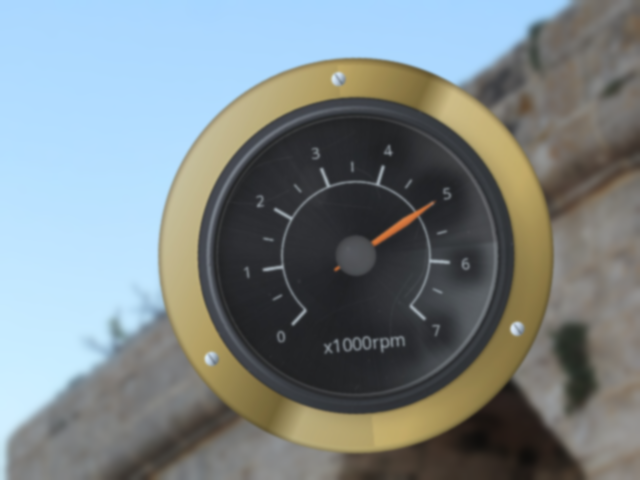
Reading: 5000 rpm
